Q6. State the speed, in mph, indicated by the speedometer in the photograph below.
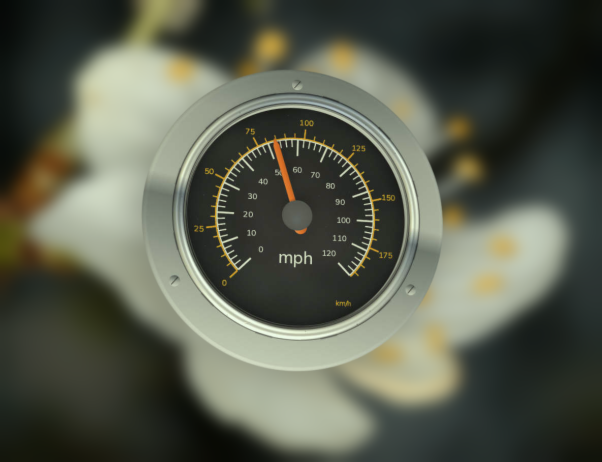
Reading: 52 mph
